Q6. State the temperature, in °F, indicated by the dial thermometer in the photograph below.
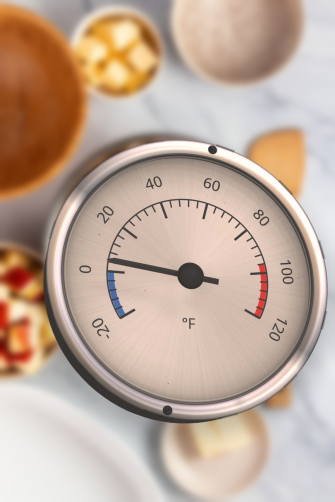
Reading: 4 °F
